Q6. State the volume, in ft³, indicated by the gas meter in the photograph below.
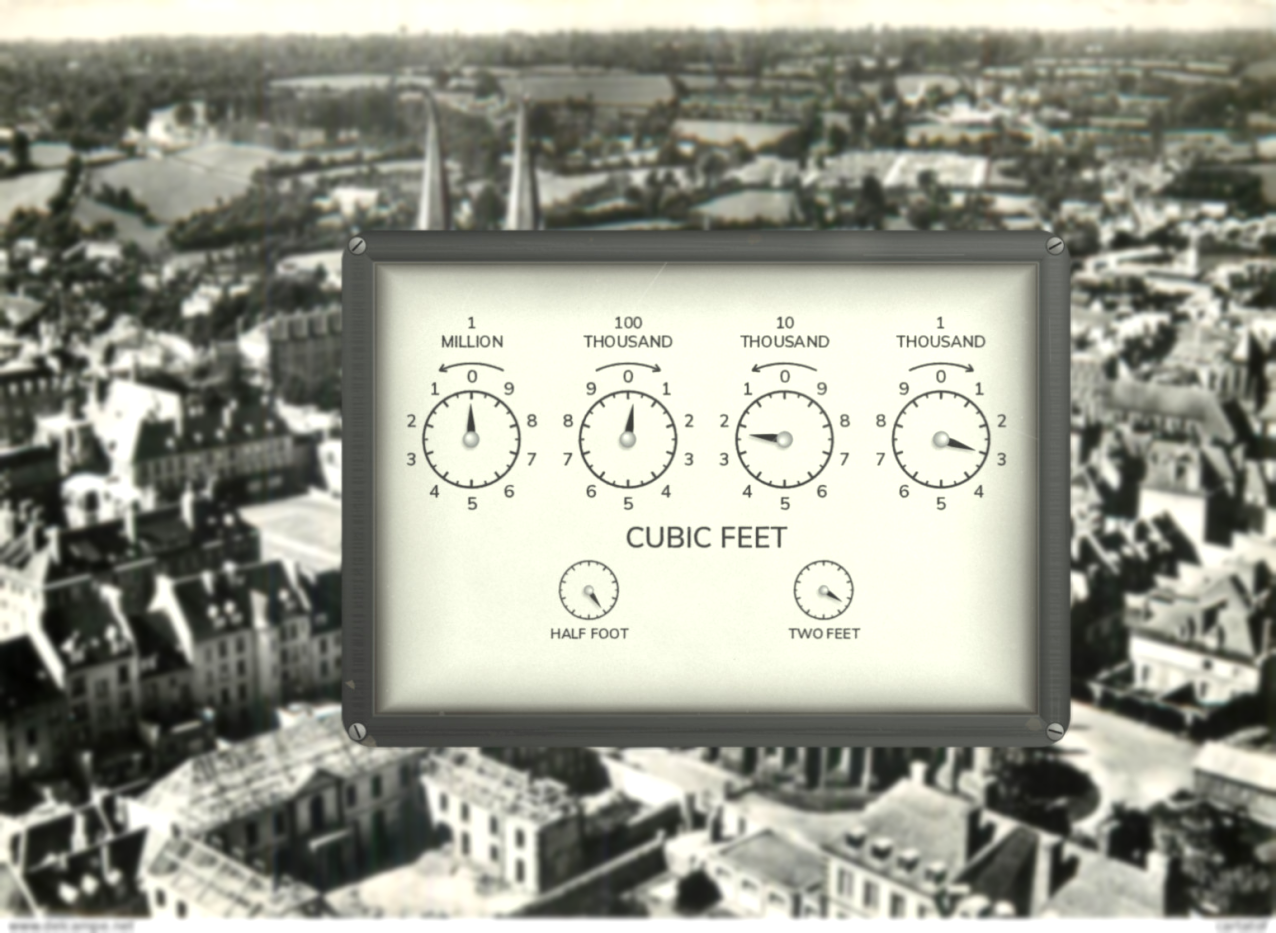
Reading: 2300 ft³
